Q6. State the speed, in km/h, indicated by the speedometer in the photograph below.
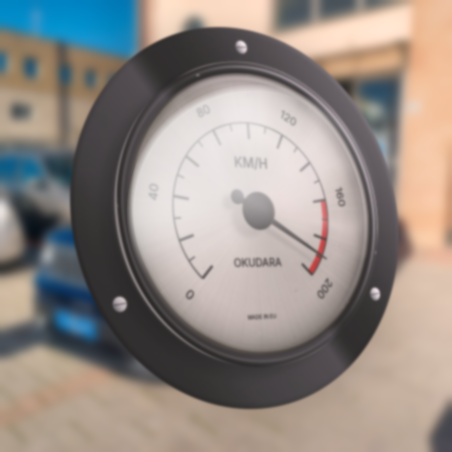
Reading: 190 km/h
